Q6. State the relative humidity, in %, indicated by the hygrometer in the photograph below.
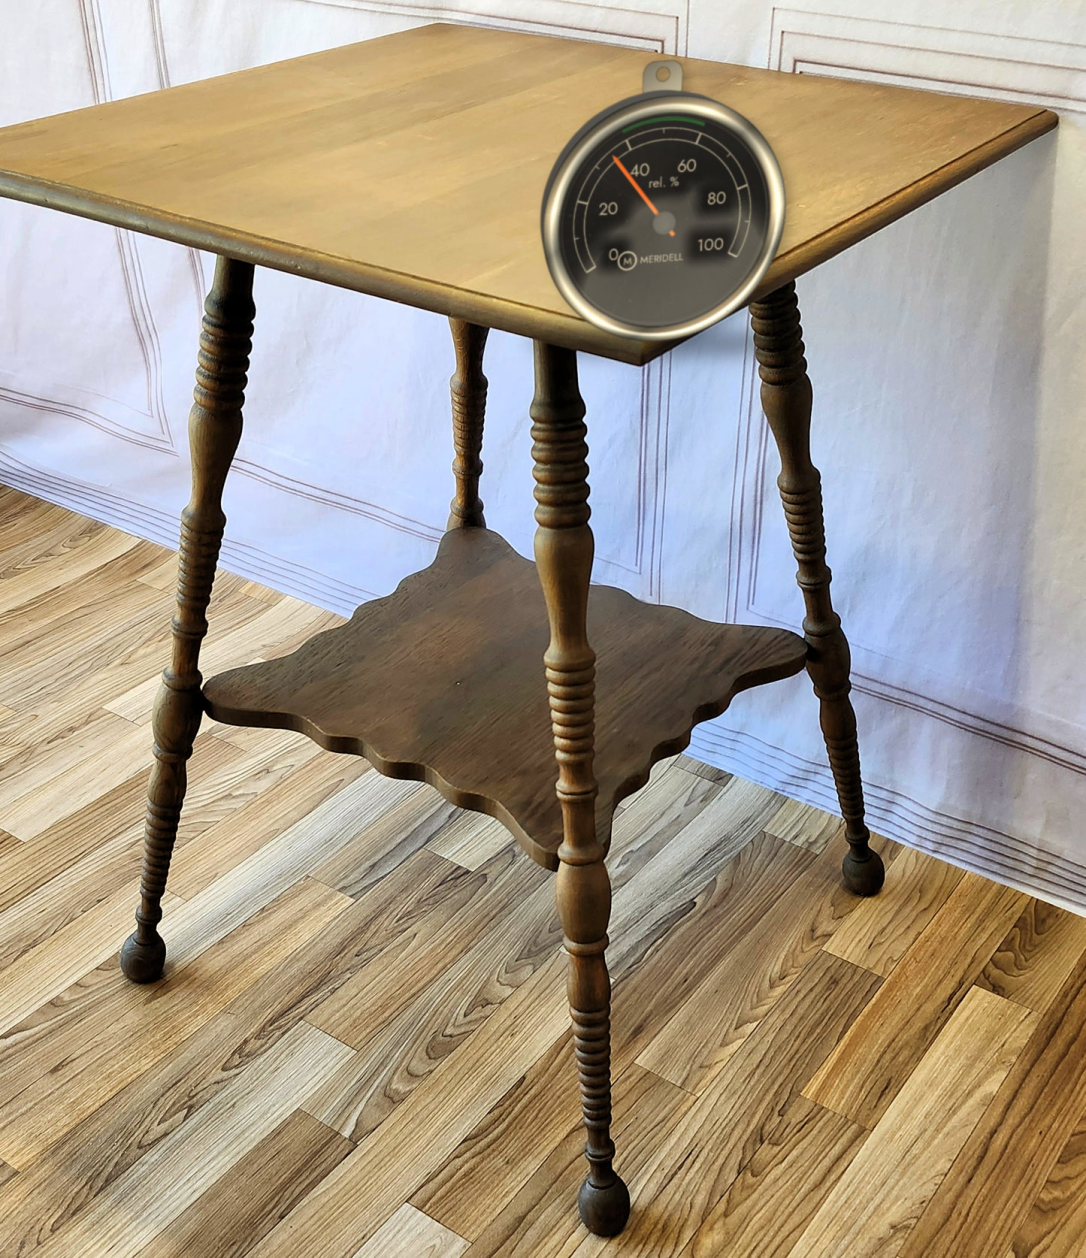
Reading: 35 %
